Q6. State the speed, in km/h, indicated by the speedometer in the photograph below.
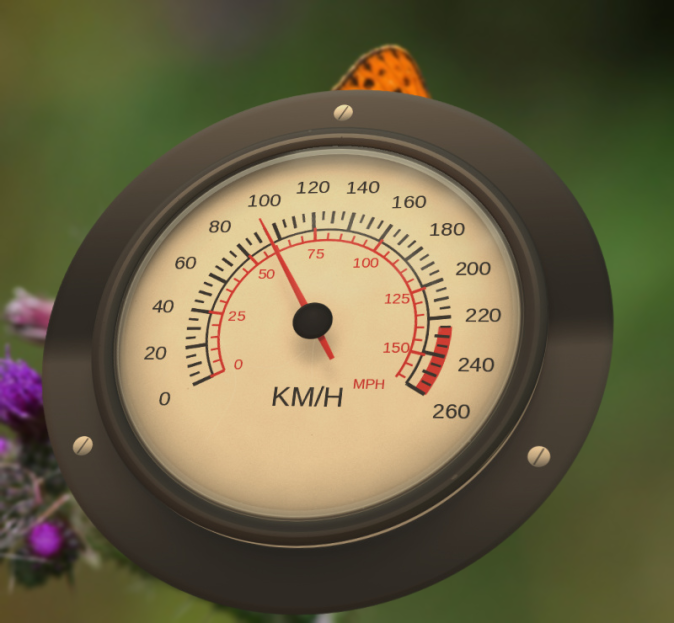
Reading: 95 km/h
